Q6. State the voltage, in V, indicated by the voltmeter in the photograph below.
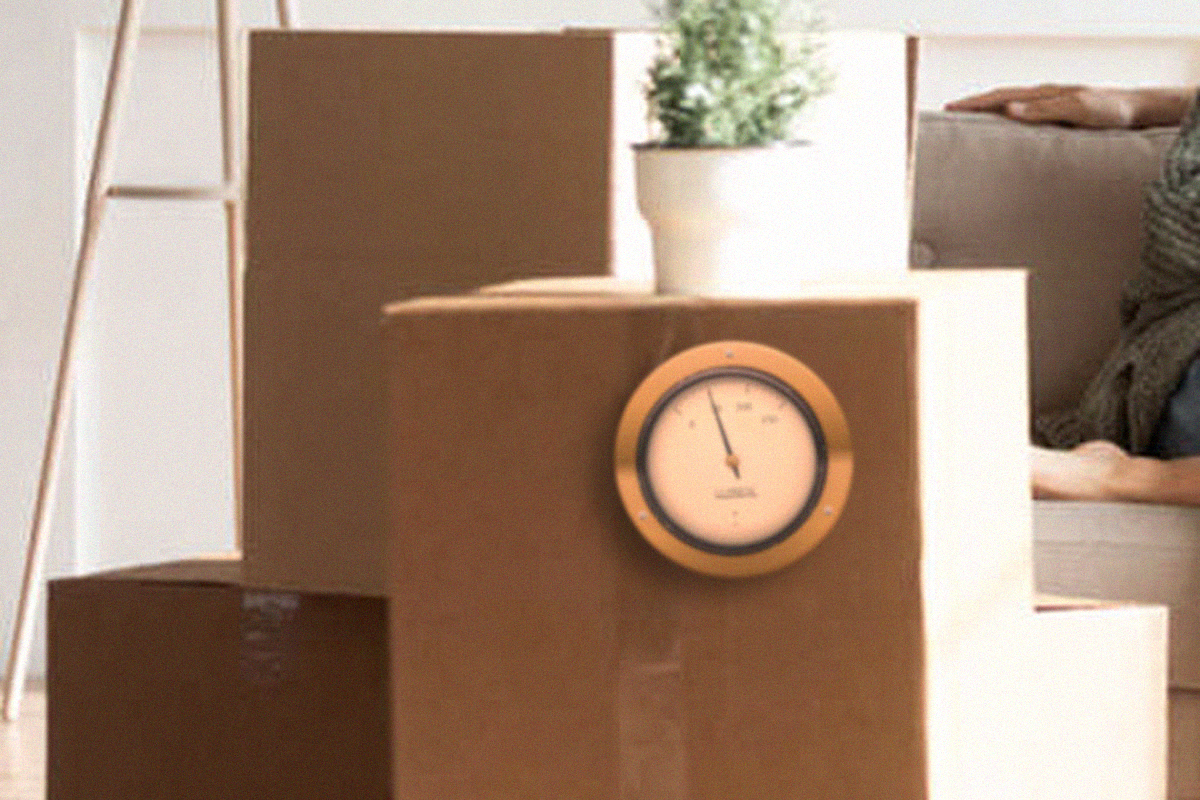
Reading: 50 V
